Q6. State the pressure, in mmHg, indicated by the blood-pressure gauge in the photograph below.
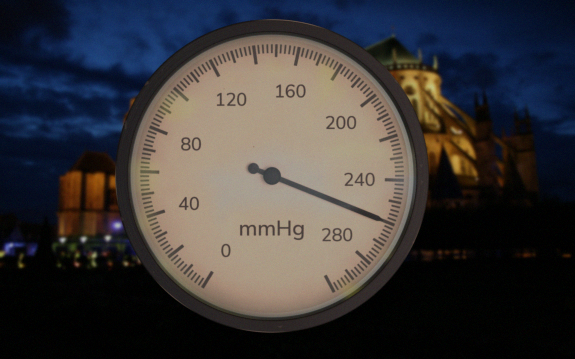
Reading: 260 mmHg
